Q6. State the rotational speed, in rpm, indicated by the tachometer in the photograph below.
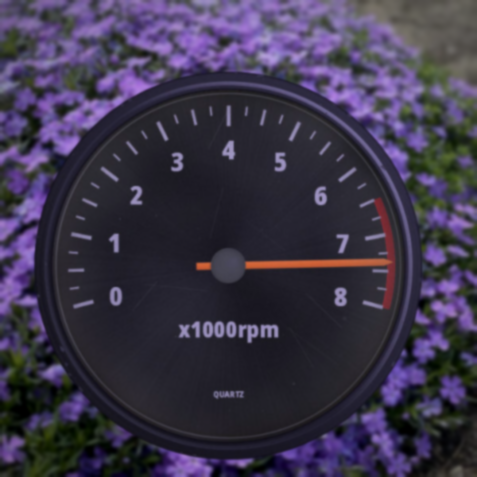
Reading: 7375 rpm
